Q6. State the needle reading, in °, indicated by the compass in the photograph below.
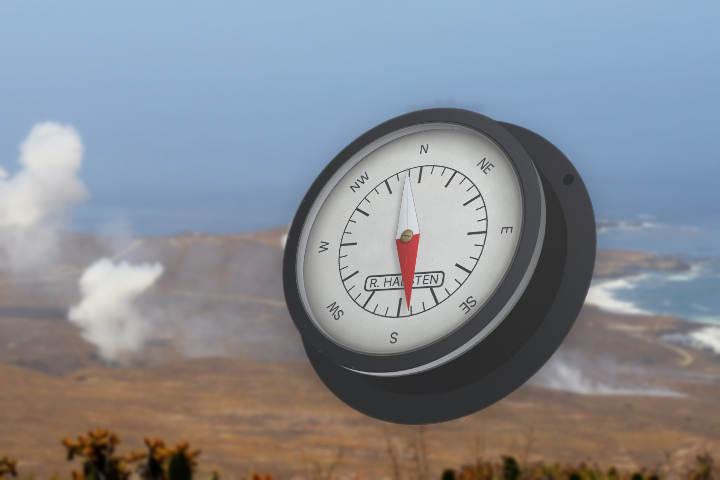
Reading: 170 °
